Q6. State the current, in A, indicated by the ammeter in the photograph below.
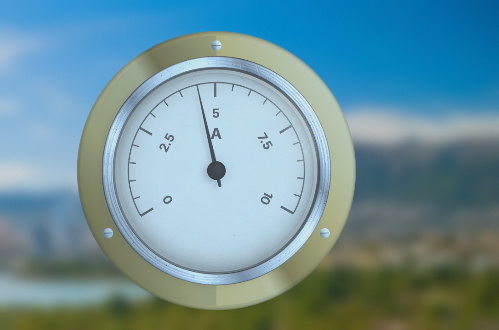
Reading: 4.5 A
